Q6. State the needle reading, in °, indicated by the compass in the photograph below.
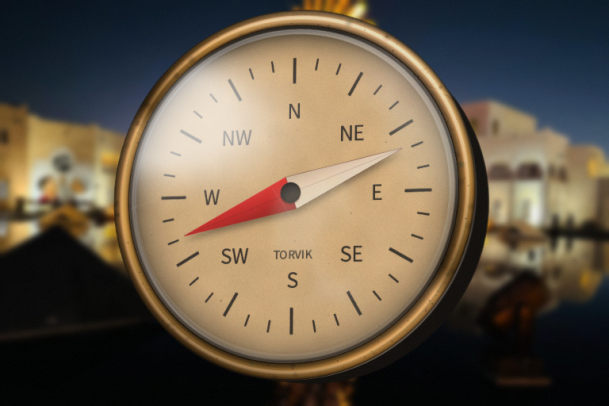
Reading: 250 °
